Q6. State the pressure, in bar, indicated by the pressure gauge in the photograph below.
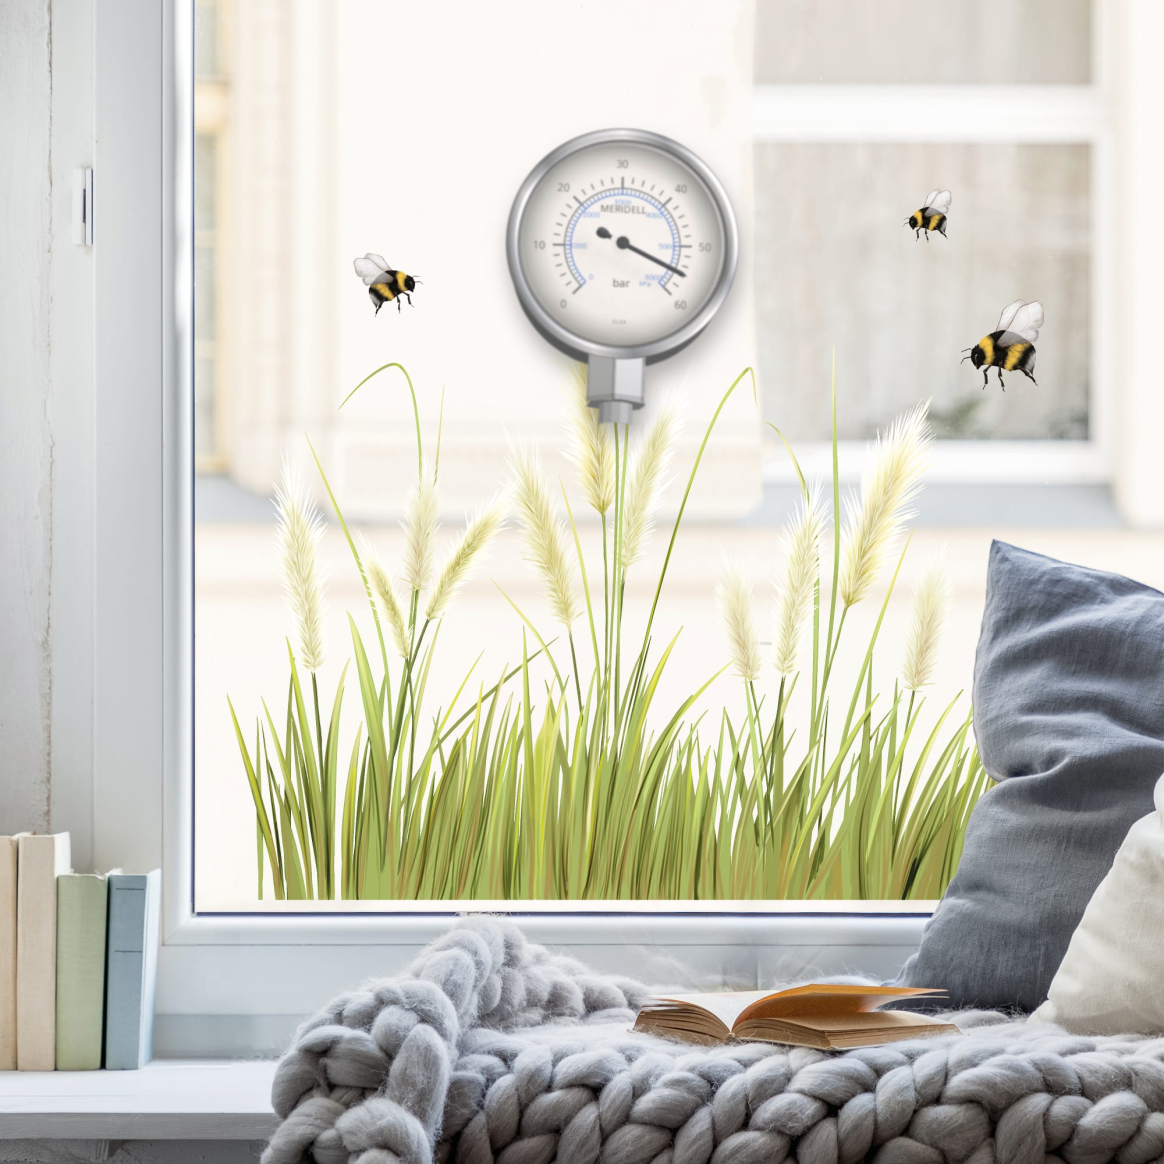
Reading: 56 bar
